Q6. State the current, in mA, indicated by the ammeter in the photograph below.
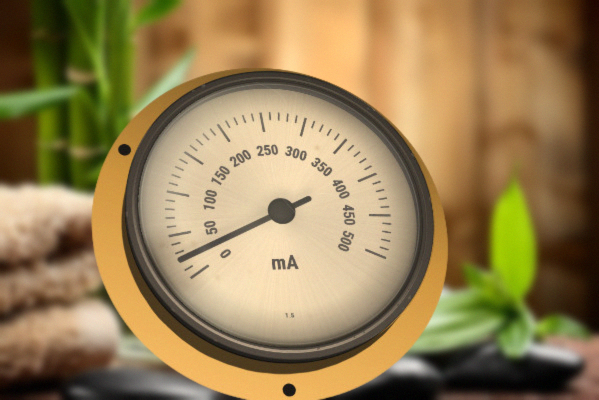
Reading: 20 mA
